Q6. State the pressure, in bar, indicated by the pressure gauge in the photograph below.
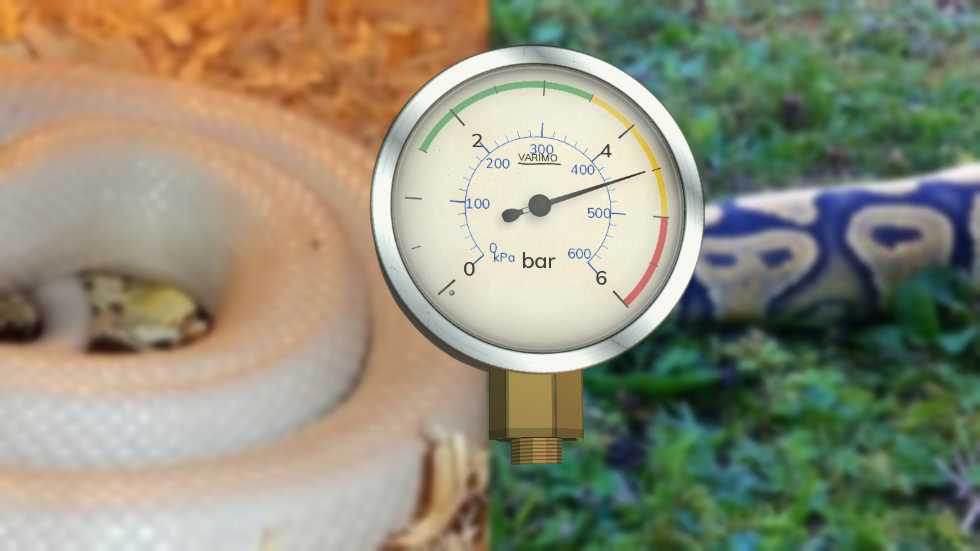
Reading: 4.5 bar
